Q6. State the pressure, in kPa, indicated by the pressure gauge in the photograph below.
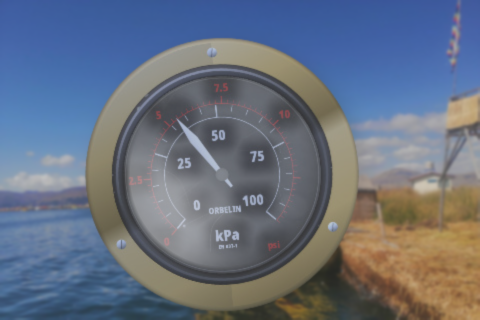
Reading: 37.5 kPa
